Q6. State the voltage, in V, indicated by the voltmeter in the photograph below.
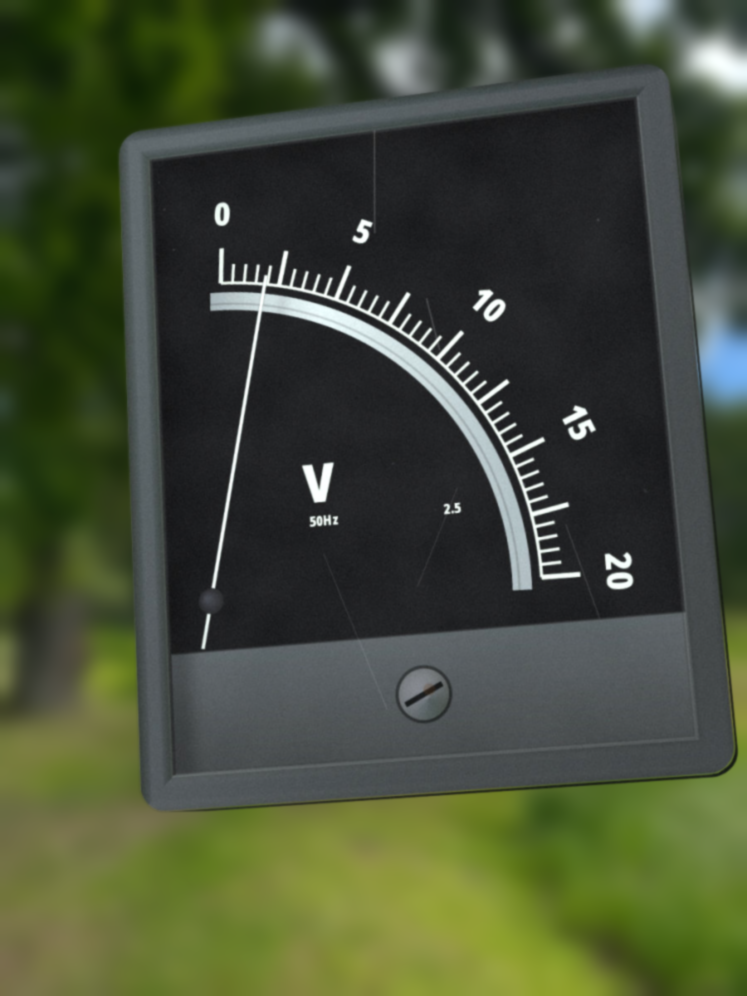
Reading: 2 V
